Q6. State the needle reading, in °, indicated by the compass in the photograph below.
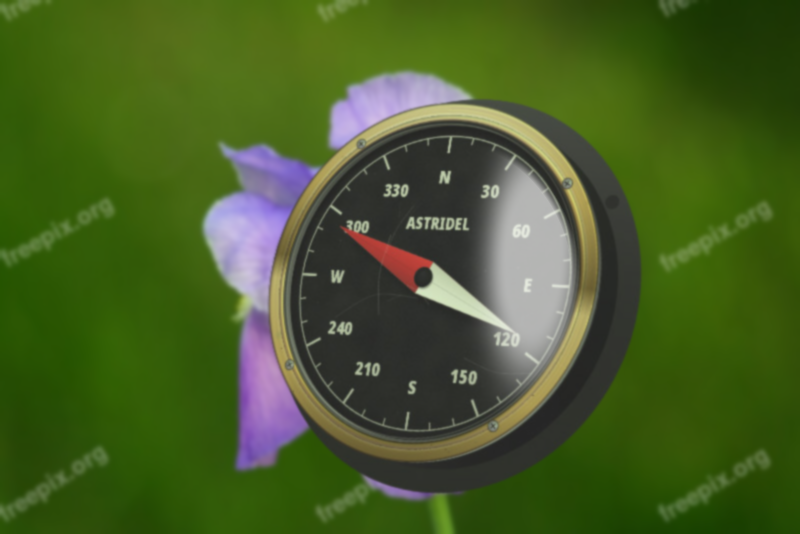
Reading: 295 °
